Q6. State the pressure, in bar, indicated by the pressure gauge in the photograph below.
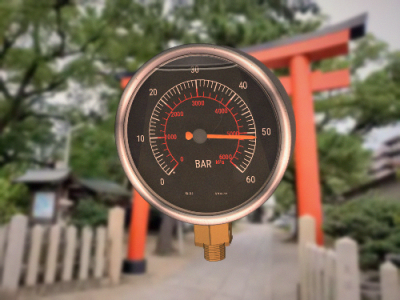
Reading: 51 bar
